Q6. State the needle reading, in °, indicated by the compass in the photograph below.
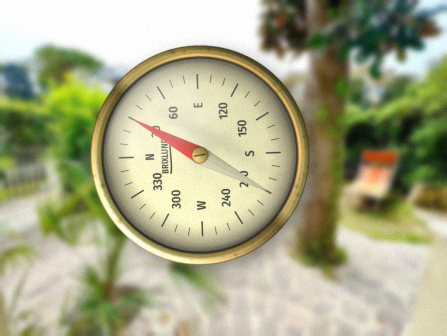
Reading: 30 °
